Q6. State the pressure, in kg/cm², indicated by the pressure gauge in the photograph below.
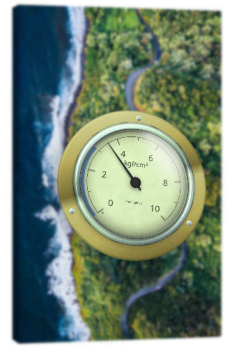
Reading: 3.5 kg/cm²
